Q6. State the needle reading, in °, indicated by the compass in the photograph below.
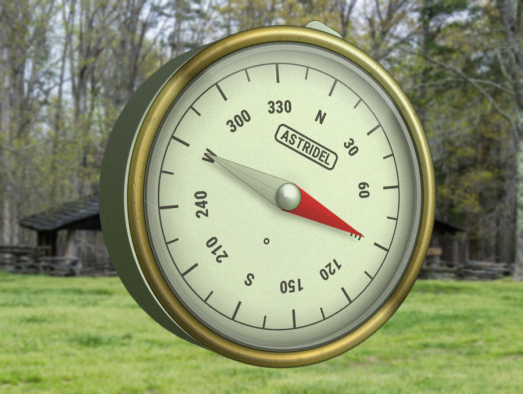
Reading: 90 °
